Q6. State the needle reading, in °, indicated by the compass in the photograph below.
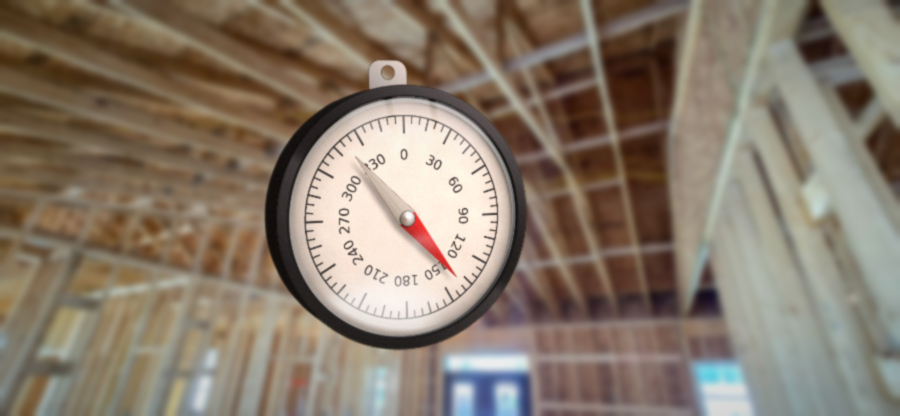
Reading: 140 °
